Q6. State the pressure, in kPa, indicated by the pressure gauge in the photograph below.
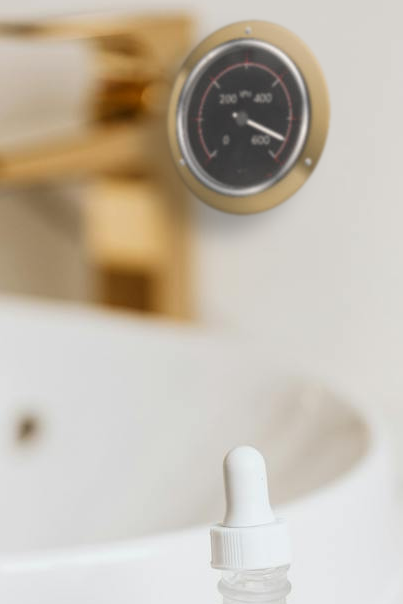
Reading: 550 kPa
